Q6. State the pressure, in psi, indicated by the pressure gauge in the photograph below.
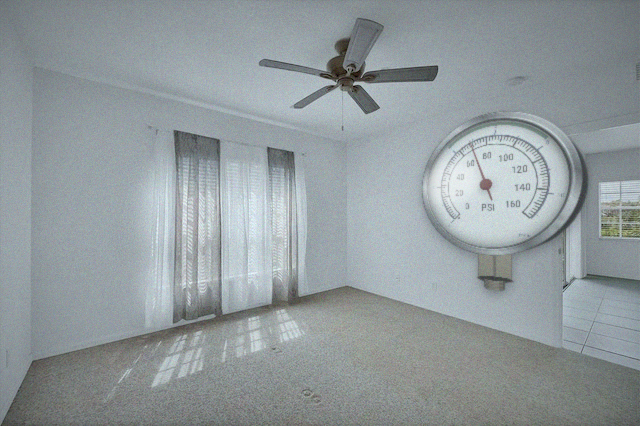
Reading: 70 psi
